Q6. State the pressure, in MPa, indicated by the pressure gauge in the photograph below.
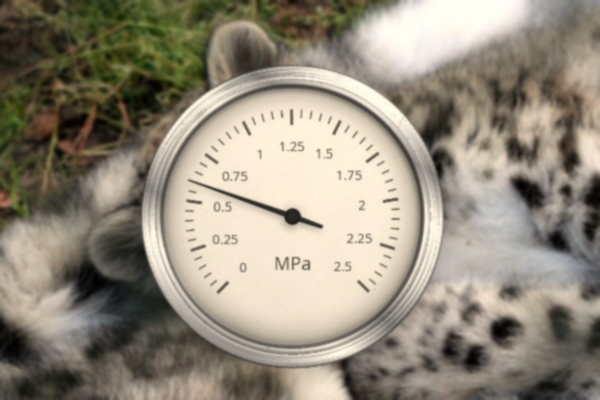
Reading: 0.6 MPa
